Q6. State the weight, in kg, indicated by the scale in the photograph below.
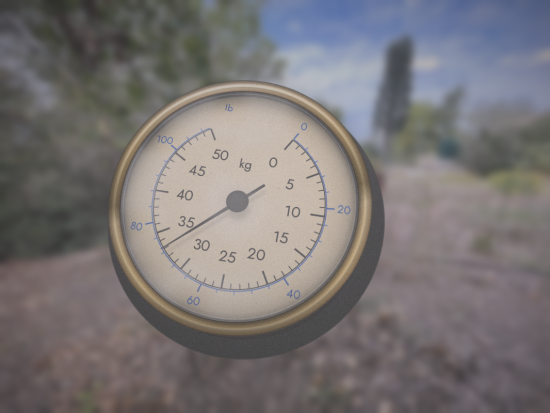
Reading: 33 kg
